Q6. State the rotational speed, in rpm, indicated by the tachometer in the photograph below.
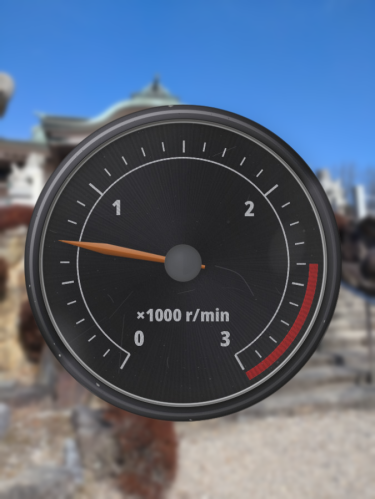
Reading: 700 rpm
